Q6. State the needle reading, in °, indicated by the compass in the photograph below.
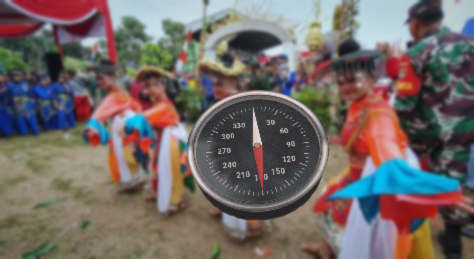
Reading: 180 °
